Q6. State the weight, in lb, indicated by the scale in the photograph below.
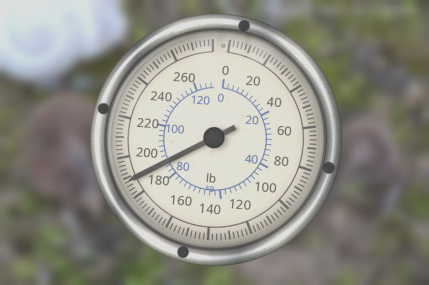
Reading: 188 lb
